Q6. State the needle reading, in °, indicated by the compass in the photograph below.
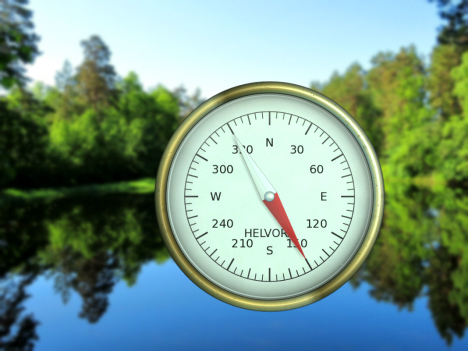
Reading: 150 °
